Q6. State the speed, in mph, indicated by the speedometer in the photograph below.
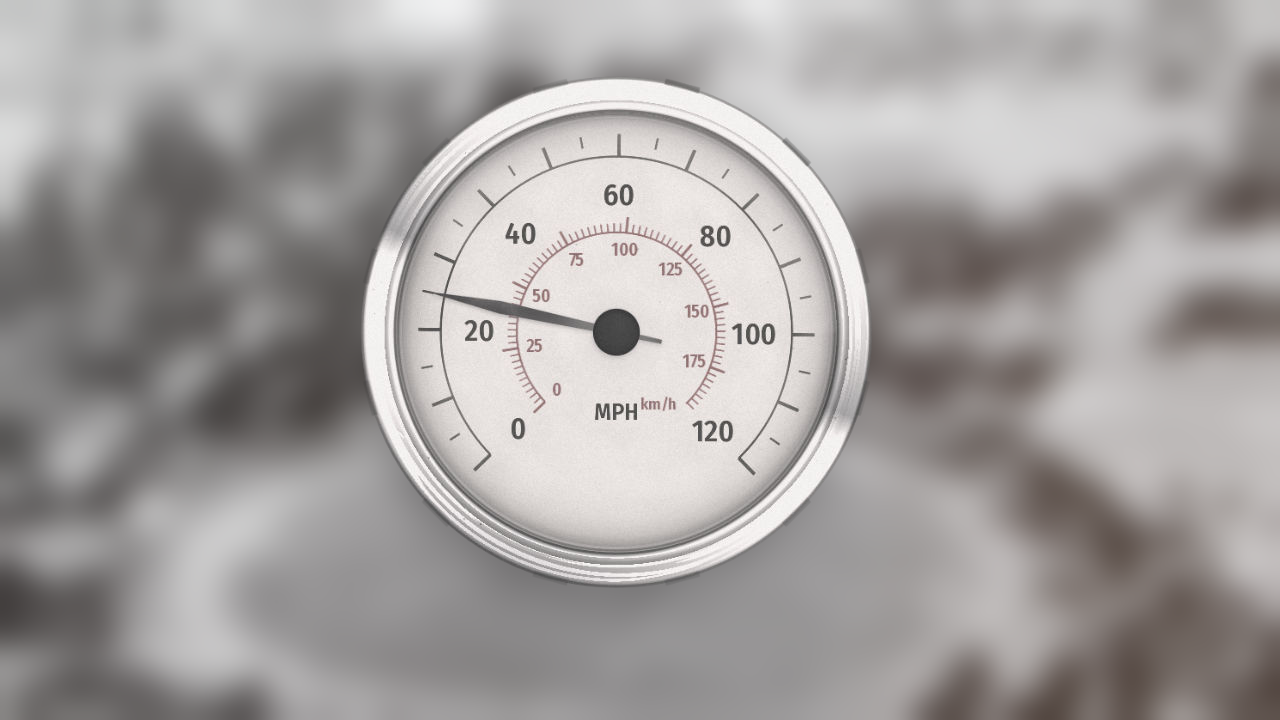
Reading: 25 mph
